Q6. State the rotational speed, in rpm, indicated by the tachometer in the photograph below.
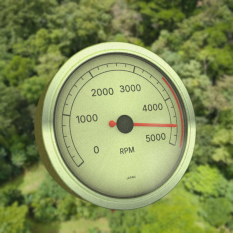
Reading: 4600 rpm
